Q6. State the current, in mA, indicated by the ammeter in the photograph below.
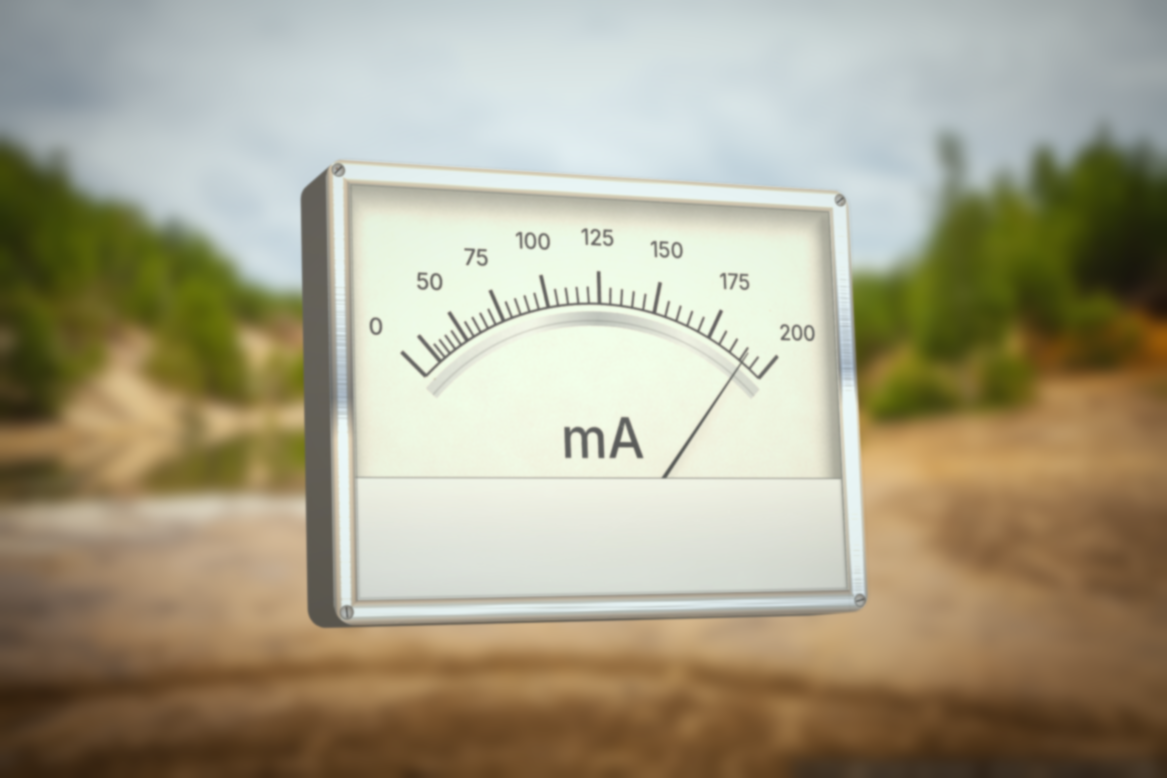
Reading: 190 mA
